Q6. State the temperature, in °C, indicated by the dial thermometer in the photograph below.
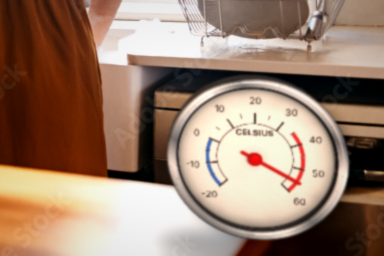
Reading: 55 °C
